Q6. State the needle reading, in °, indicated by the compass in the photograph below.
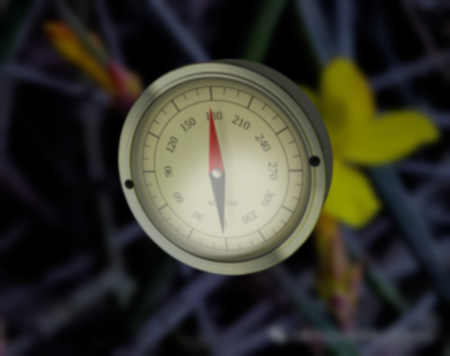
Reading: 180 °
